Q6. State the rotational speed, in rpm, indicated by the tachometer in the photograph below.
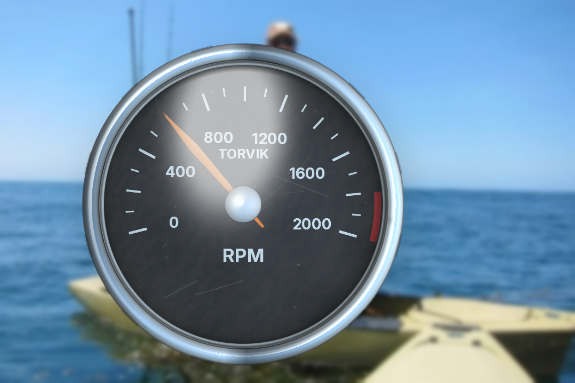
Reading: 600 rpm
